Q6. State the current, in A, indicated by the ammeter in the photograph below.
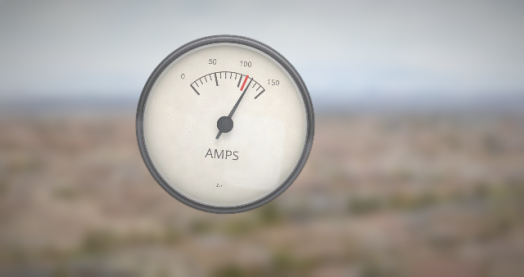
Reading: 120 A
